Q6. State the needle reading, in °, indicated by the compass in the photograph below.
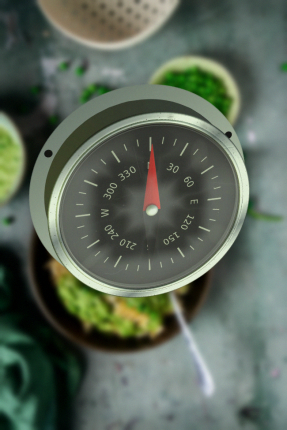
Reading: 0 °
